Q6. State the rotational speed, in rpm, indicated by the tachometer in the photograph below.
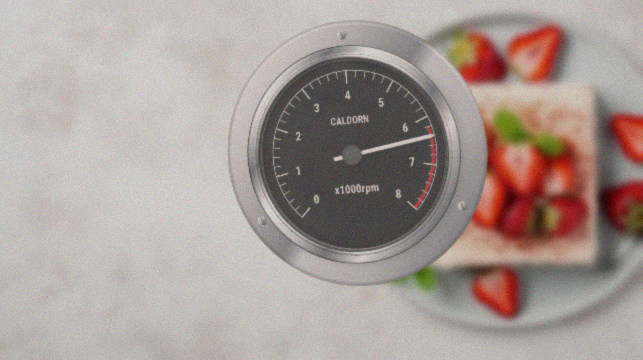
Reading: 6400 rpm
